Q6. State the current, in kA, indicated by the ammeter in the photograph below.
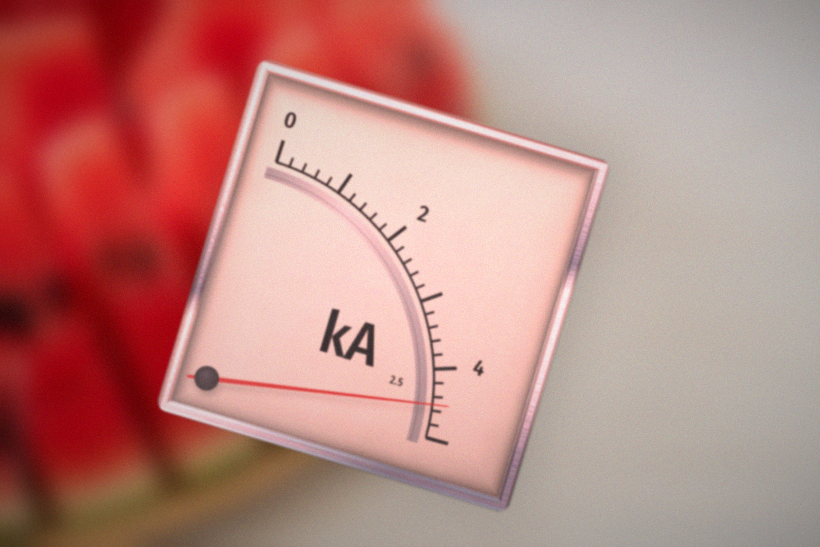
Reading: 4.5 kA
